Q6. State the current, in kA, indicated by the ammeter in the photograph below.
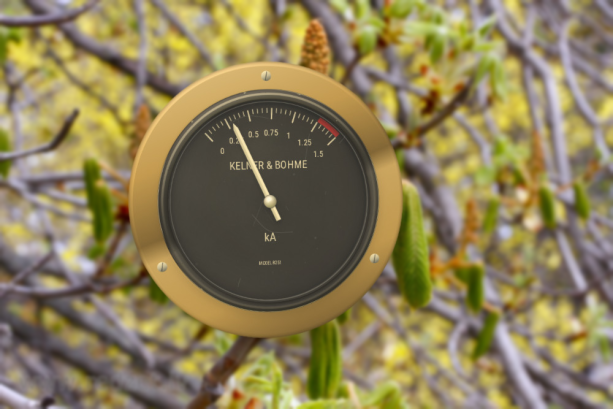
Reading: 0.3 kA
